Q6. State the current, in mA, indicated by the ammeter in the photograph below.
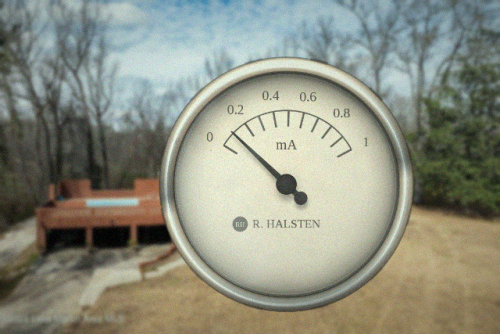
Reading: 0.1 mA
